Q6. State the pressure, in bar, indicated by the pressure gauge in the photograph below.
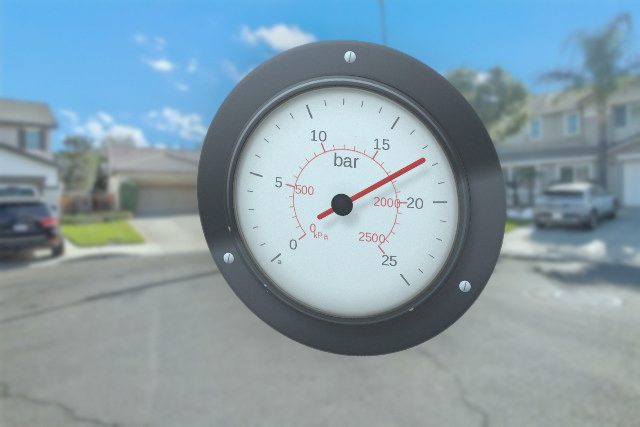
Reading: 17.5 bar
